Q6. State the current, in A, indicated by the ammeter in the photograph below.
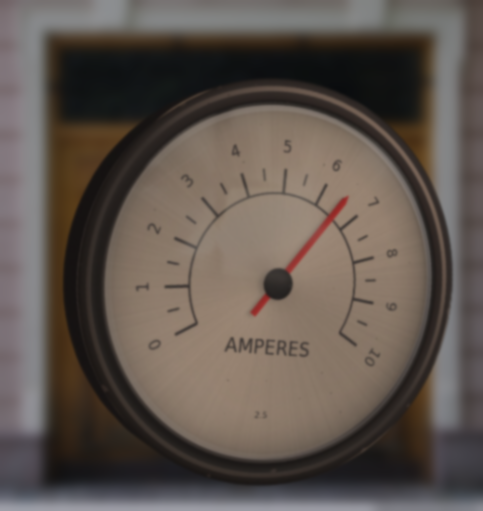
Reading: 6.5 A
